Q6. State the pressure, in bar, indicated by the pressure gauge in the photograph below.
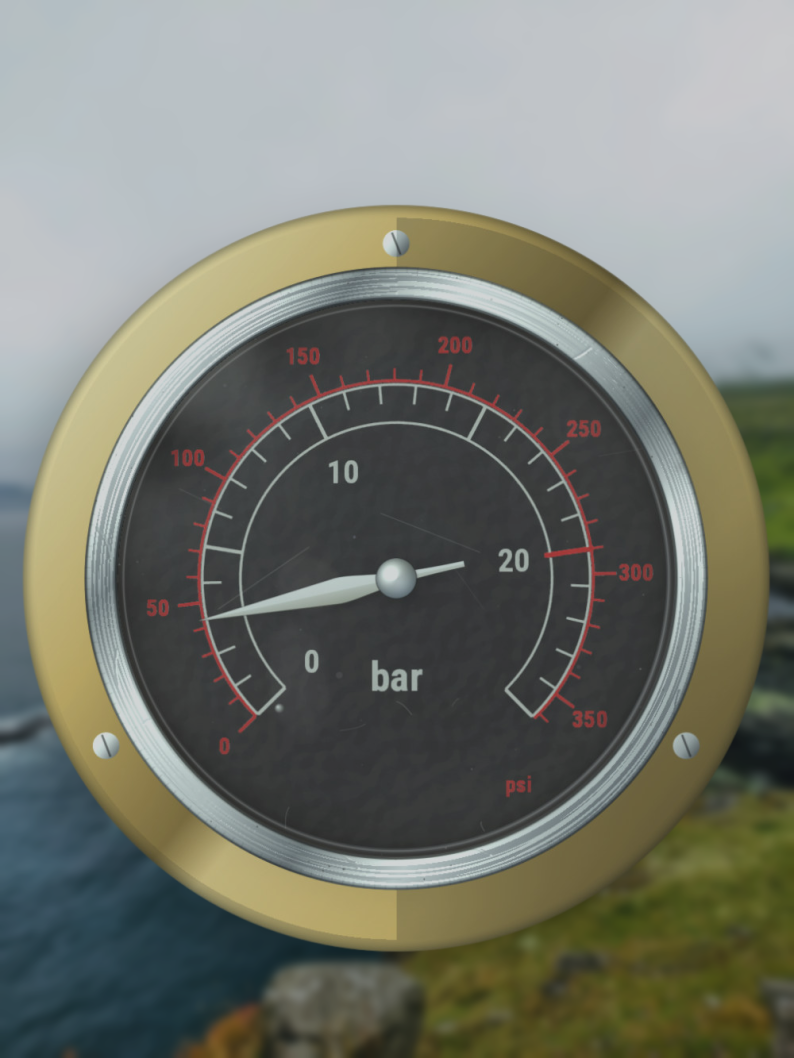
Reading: 3 bar
